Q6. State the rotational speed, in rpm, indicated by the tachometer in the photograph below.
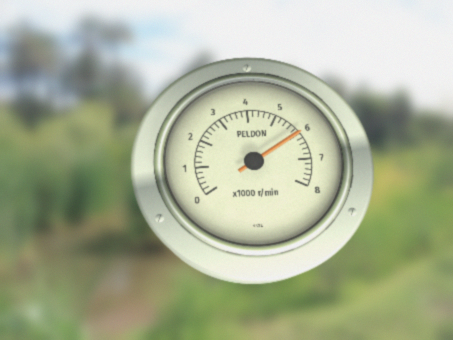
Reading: 6000 rpm
